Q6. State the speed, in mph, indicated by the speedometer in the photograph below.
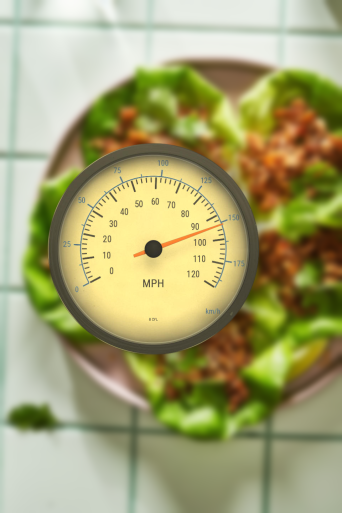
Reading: 94 mph
